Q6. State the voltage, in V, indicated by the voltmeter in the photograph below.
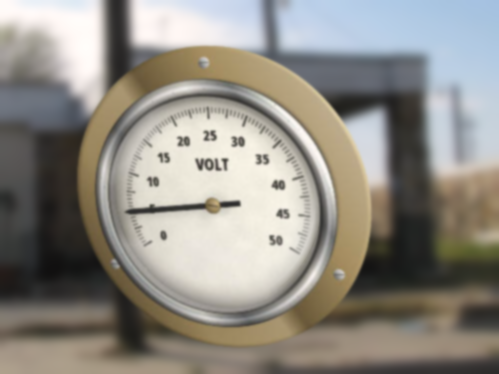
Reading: 5 V
